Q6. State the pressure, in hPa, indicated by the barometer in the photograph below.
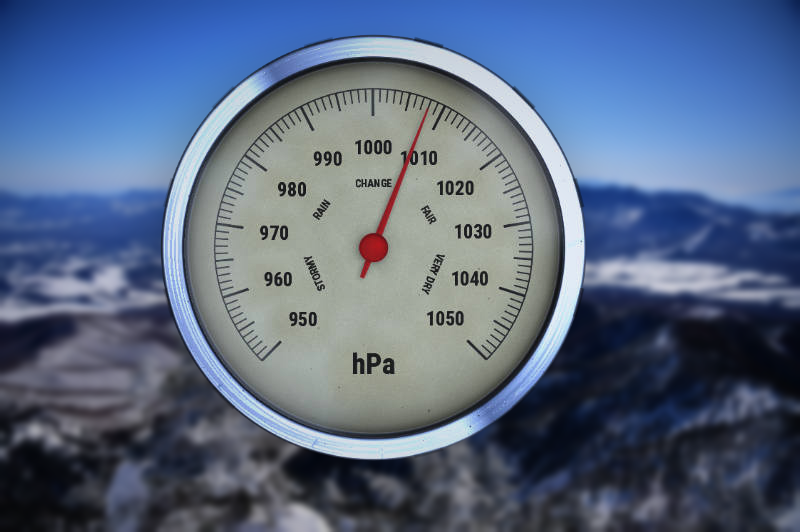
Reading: 1008 hPa
